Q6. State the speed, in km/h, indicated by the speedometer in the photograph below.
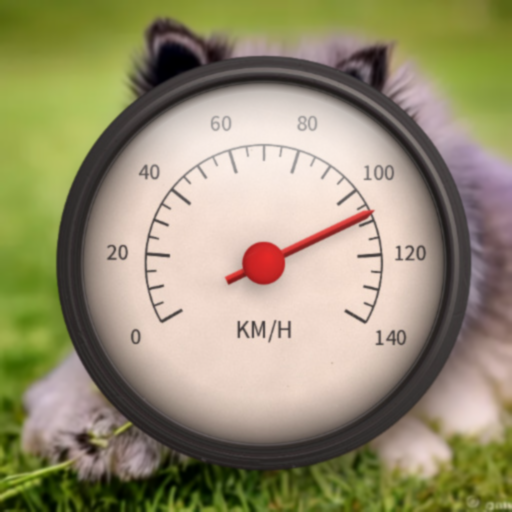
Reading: 107.5 km/h
